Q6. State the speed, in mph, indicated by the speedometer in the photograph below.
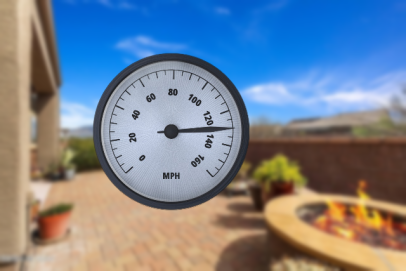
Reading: 130 mph
